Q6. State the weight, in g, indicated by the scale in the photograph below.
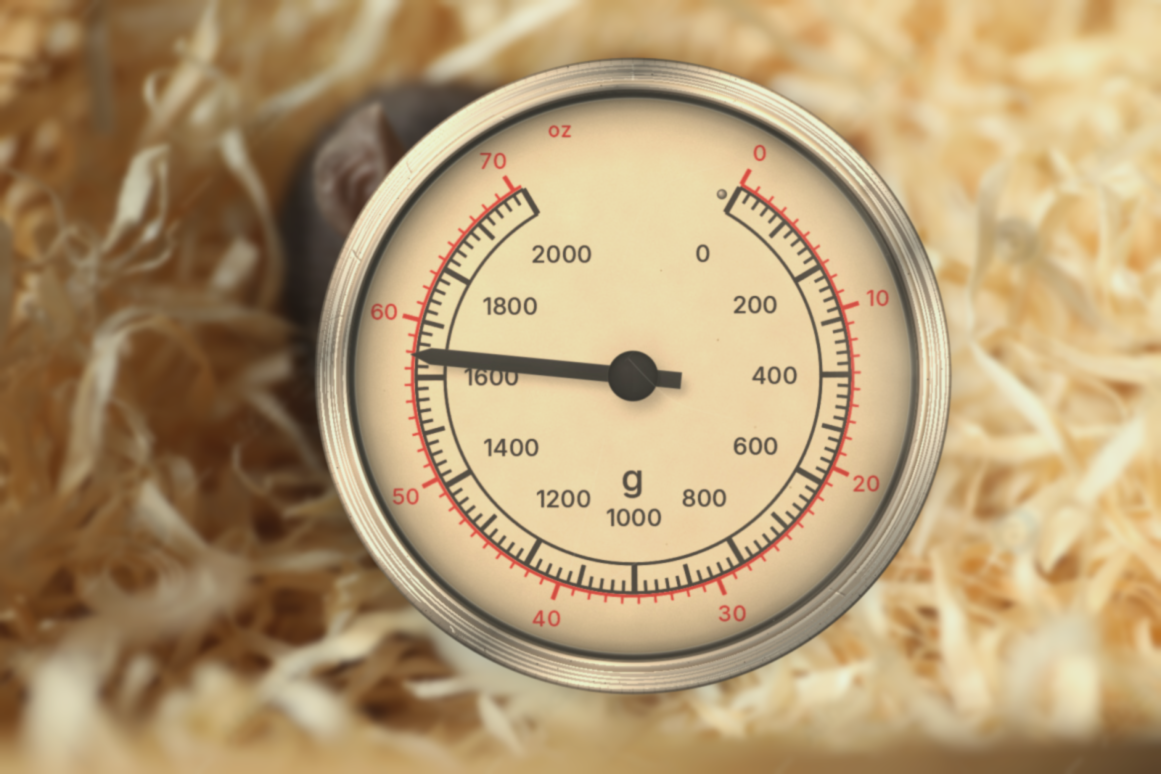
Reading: 1640 g
